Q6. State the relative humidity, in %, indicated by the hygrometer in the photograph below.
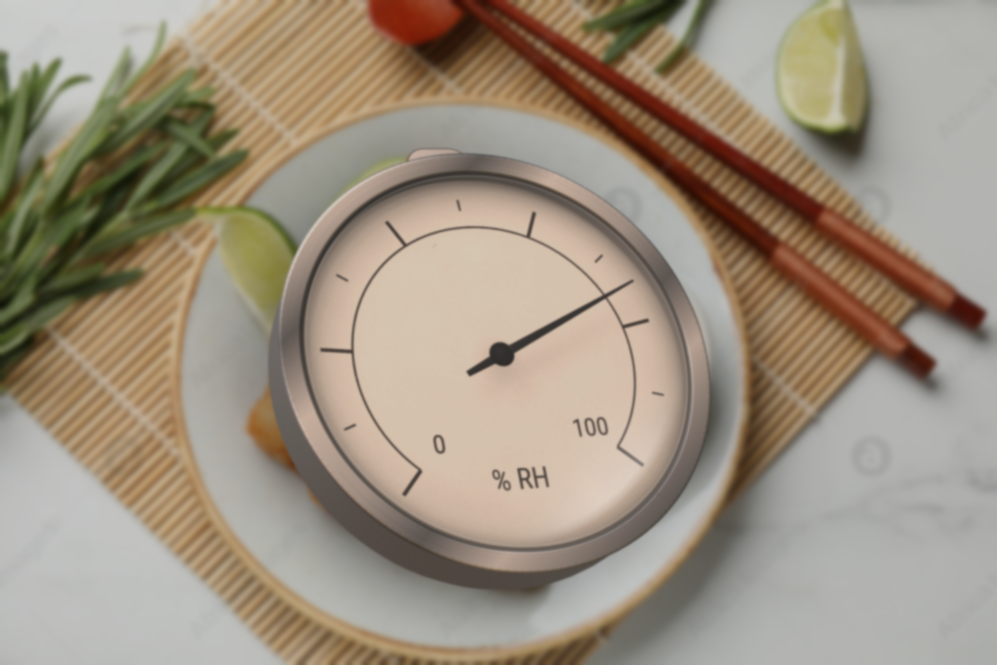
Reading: 75 %
